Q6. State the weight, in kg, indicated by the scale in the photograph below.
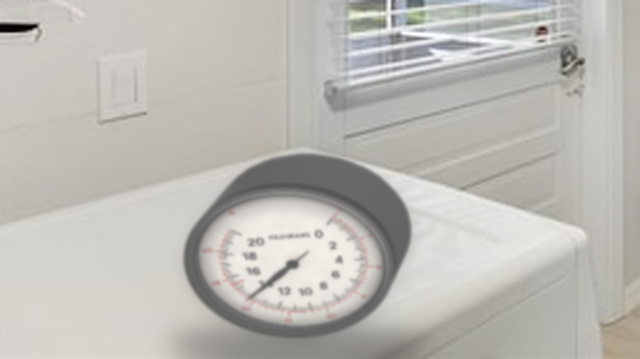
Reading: 14 kg
